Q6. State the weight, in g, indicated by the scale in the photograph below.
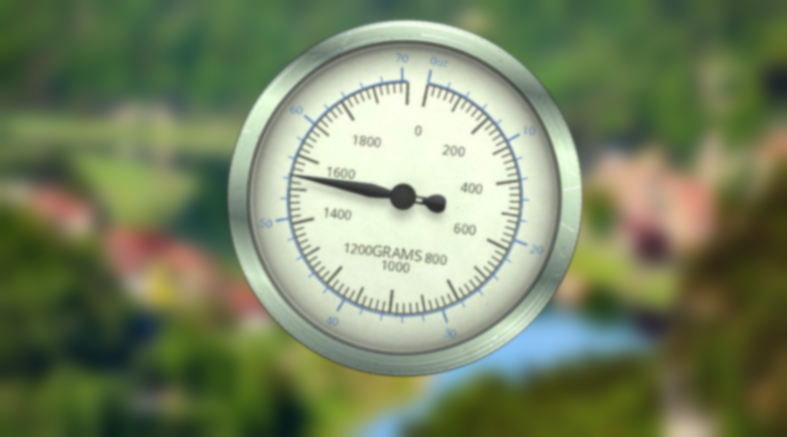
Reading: 1540 g
